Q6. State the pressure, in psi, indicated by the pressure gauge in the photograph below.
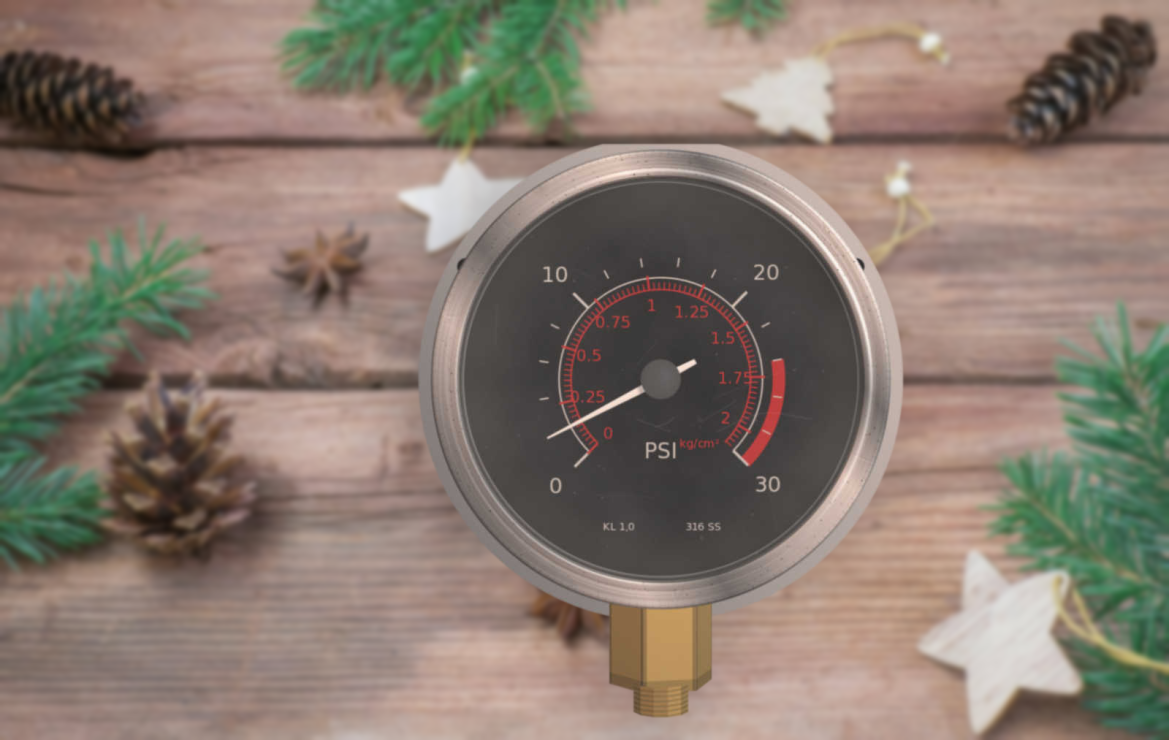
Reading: 2 psi
